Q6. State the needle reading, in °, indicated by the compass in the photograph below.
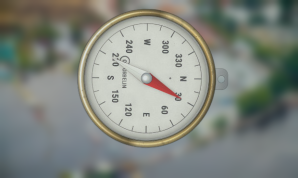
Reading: 30 °
